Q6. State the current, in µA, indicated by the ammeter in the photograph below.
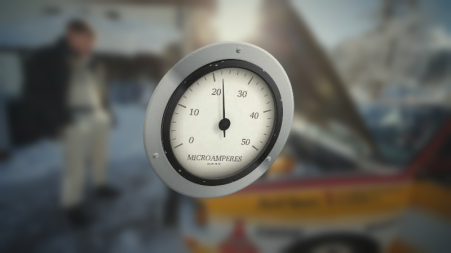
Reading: 22 µA
